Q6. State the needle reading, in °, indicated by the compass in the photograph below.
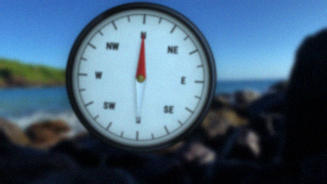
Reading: 0 °
